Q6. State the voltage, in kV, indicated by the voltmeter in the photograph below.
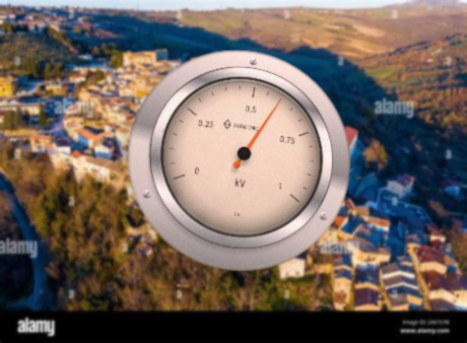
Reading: 0.6 kV
